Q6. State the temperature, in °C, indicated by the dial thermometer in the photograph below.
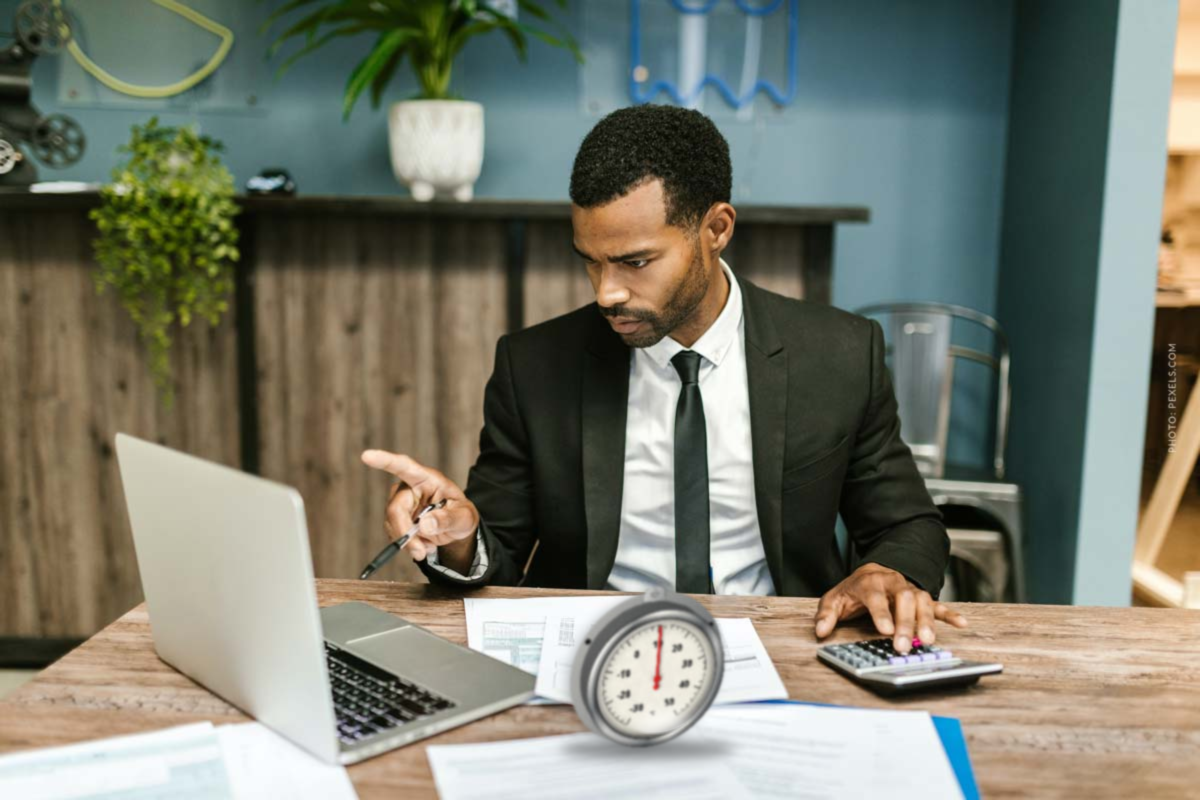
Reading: 10 °C
